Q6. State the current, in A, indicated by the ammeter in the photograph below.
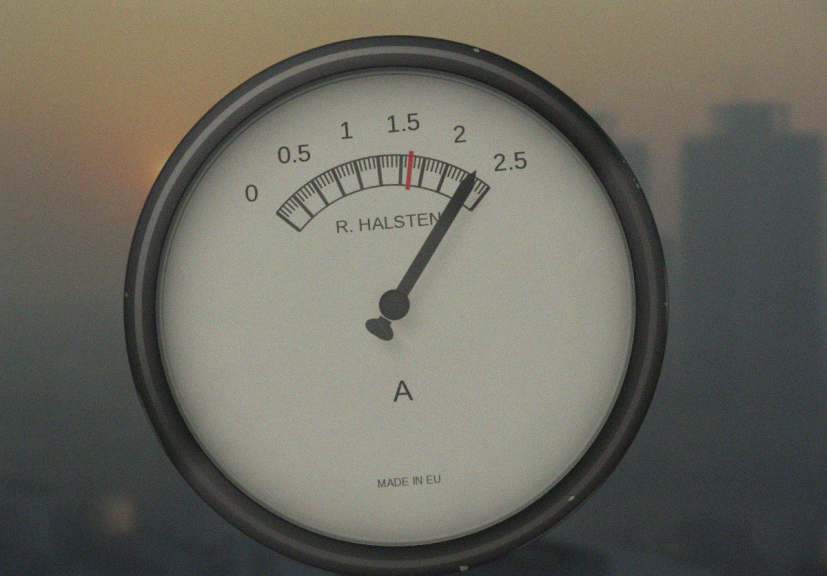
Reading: 2.3 A
